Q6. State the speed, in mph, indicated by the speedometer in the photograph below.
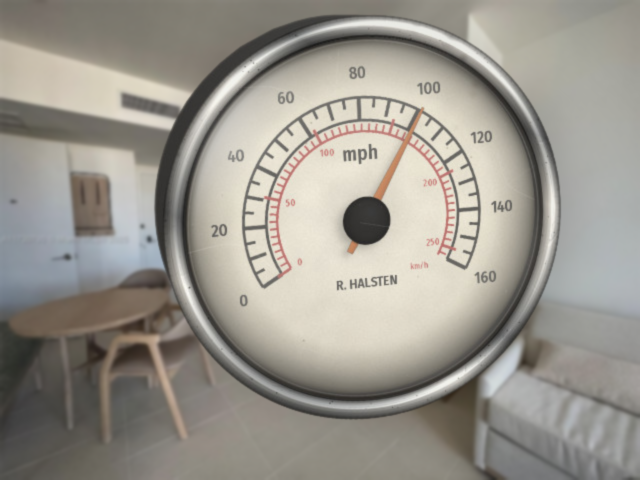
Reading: 100 mph
